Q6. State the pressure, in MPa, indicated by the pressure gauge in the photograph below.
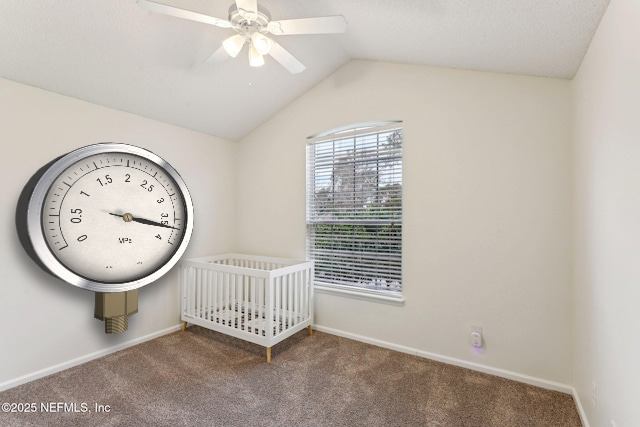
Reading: 3.7 MPa
